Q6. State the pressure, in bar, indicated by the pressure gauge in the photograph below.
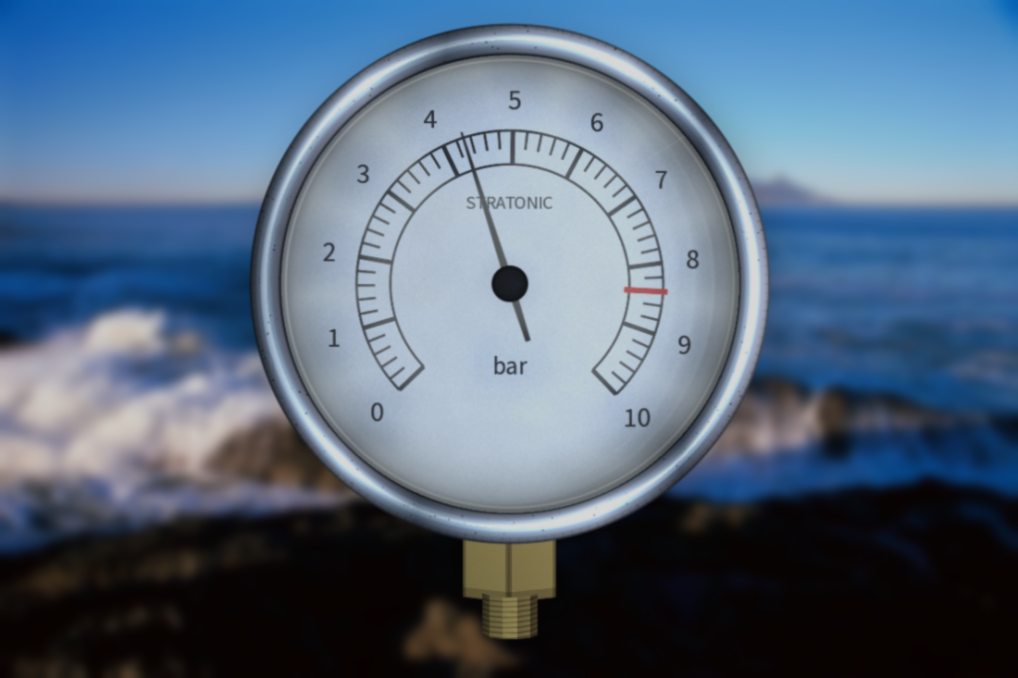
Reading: 4.3 bar
